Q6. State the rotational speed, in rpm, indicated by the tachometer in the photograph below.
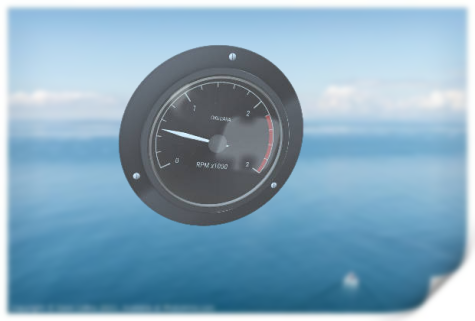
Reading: 500 rpm
